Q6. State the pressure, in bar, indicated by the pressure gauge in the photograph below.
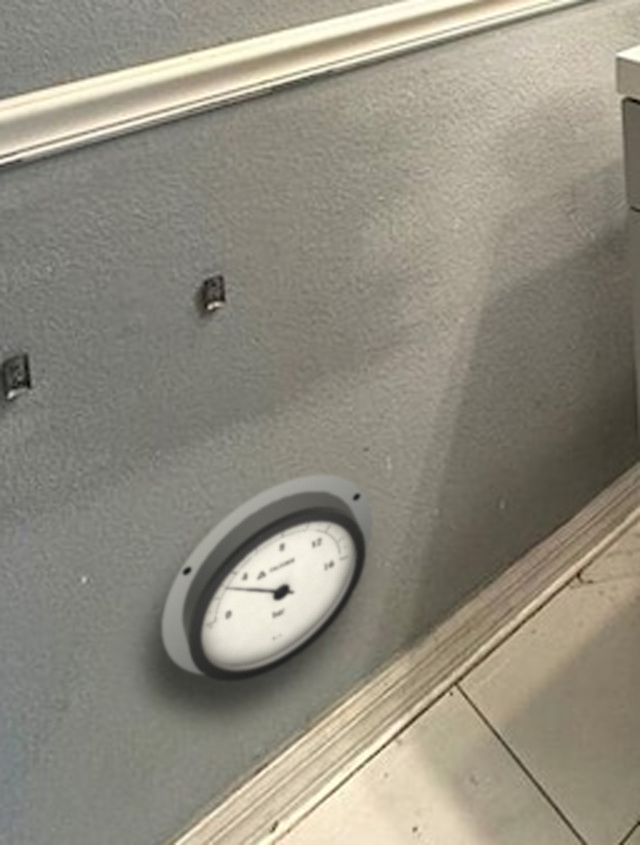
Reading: 3 bar
